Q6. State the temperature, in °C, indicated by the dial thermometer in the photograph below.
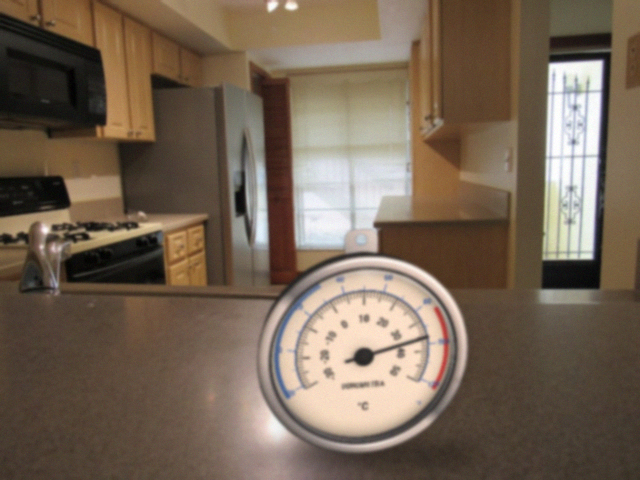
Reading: 35 °C
